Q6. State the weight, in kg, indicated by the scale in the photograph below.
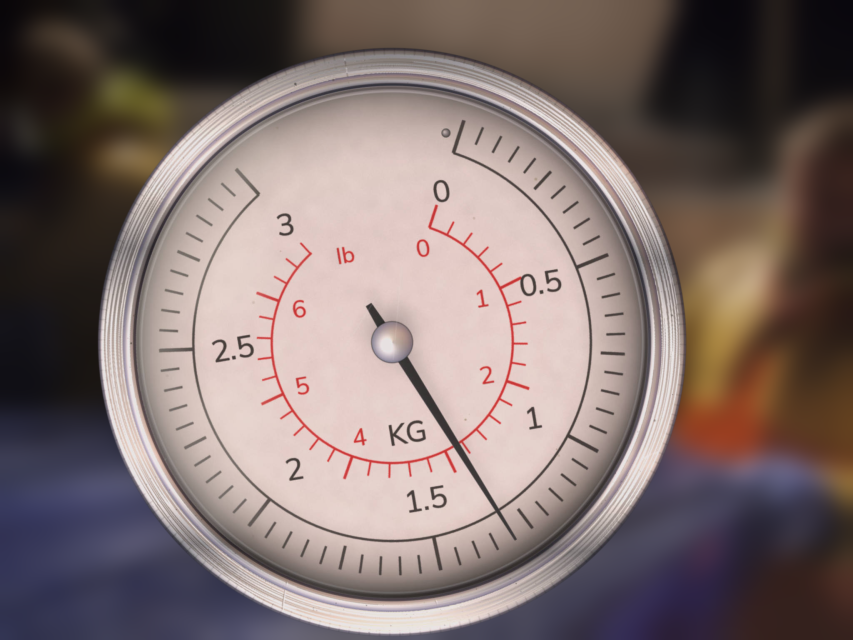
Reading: 1.3 kg
